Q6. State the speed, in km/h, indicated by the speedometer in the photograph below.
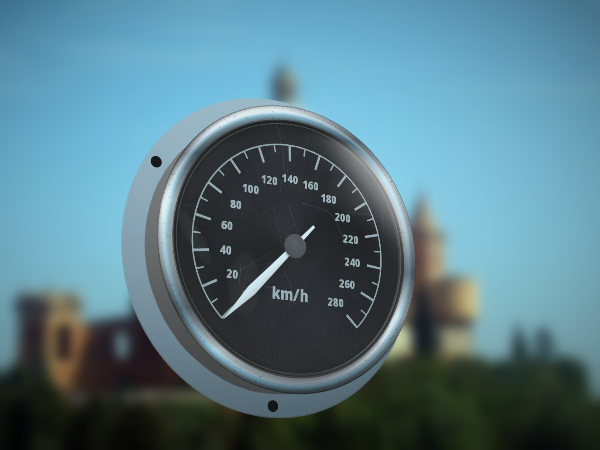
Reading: 0 km/h
